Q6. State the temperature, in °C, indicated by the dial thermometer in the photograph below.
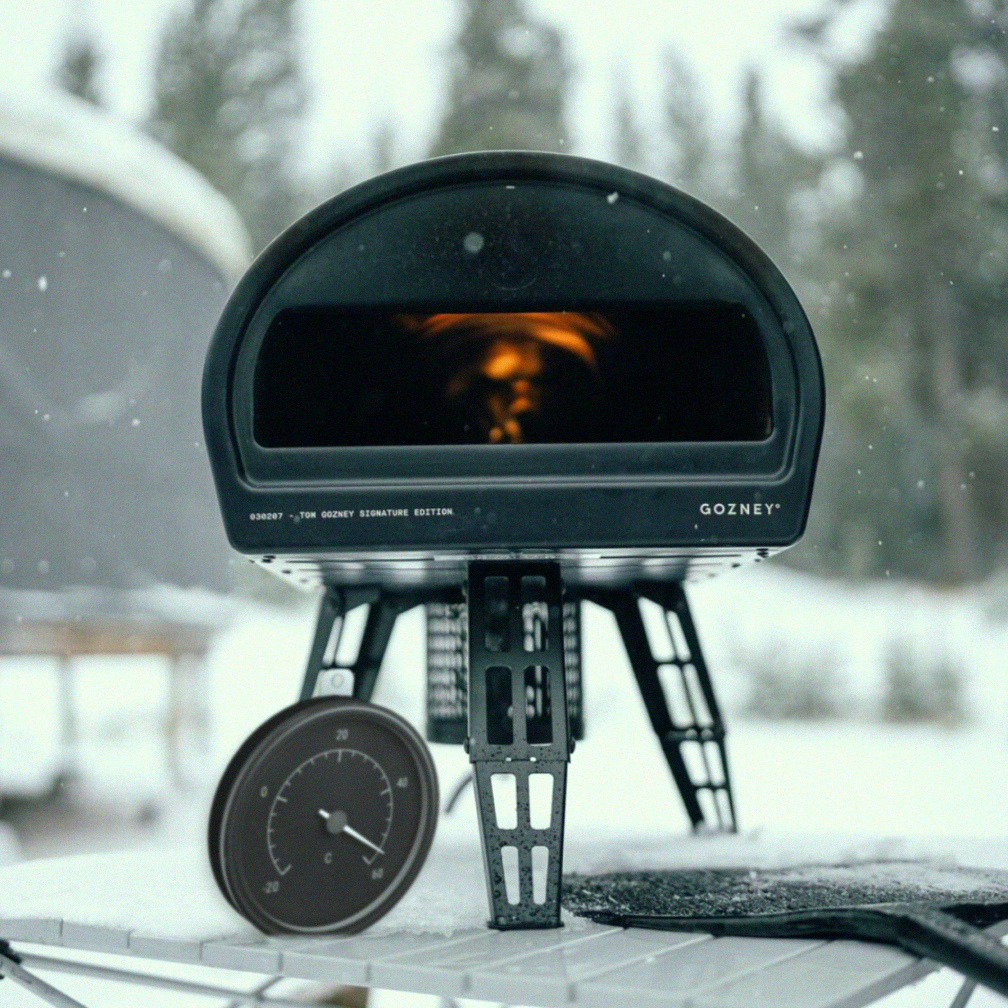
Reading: 56 °C
